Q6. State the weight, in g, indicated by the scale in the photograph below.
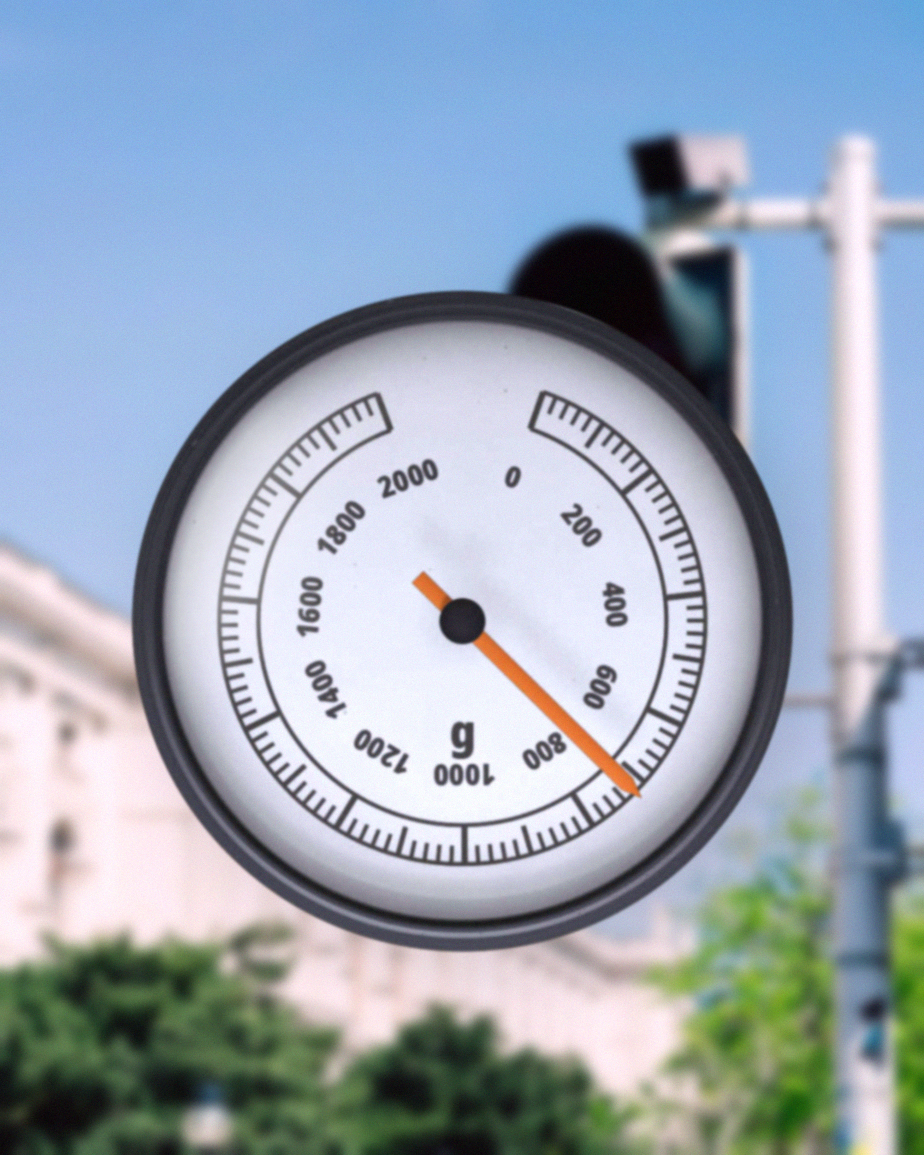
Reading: 720 g
